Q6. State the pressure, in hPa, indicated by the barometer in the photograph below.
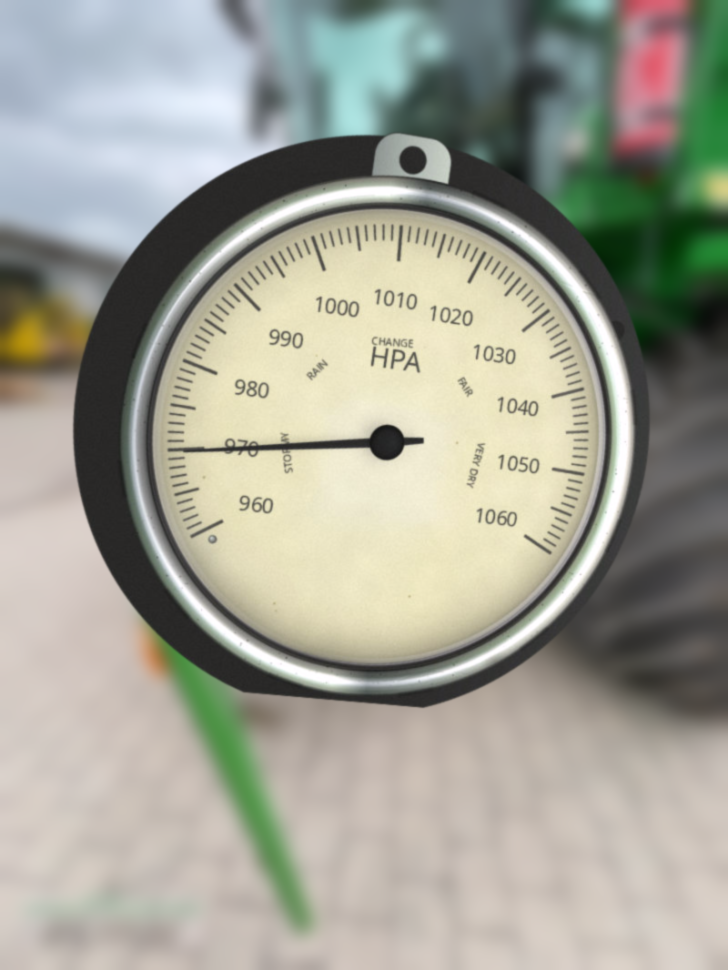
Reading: 970 hPa
